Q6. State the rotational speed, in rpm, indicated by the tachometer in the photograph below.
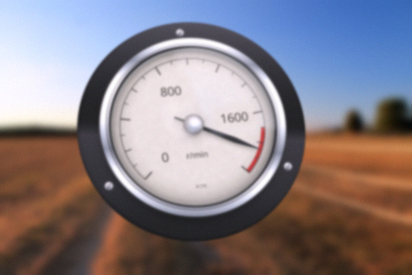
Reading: 1850 rpm
